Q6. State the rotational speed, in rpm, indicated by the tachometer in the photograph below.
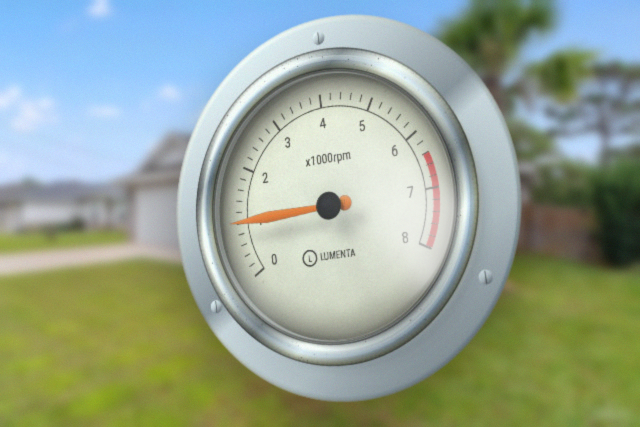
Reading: 1000 rpm
